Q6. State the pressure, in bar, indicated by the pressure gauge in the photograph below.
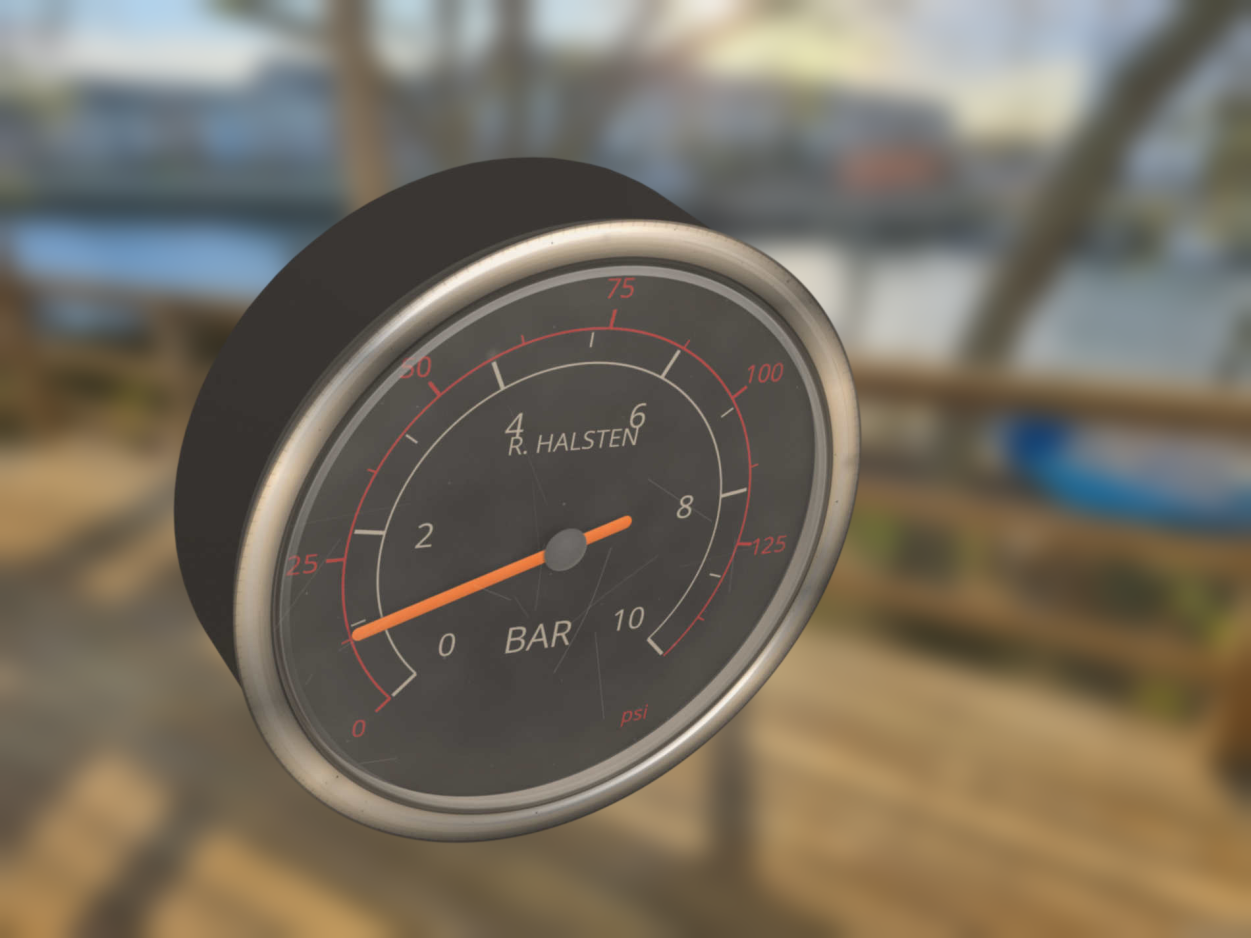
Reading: 1 bar
